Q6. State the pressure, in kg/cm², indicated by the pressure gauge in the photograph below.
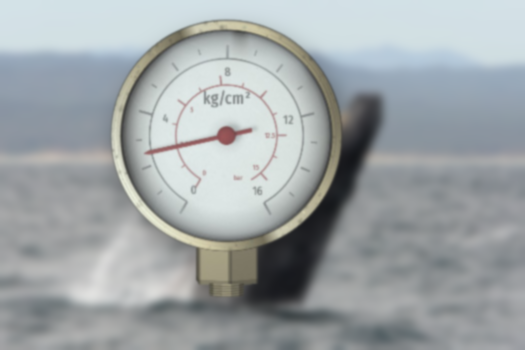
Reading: 2.5 kg/cm²
